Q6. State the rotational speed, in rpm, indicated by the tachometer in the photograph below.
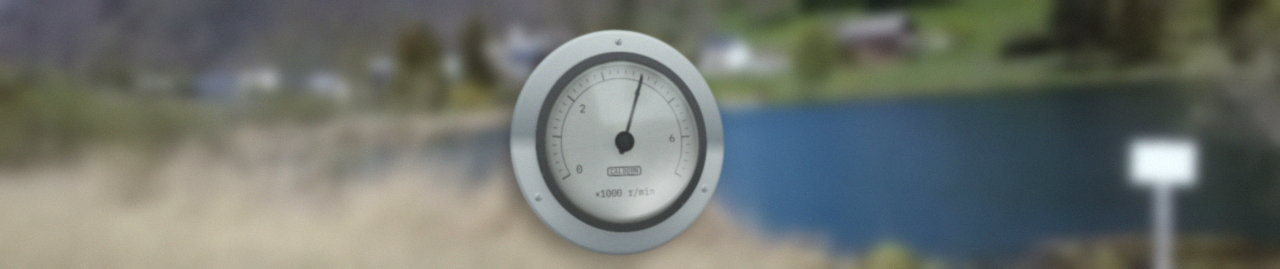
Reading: 4000 rpm
